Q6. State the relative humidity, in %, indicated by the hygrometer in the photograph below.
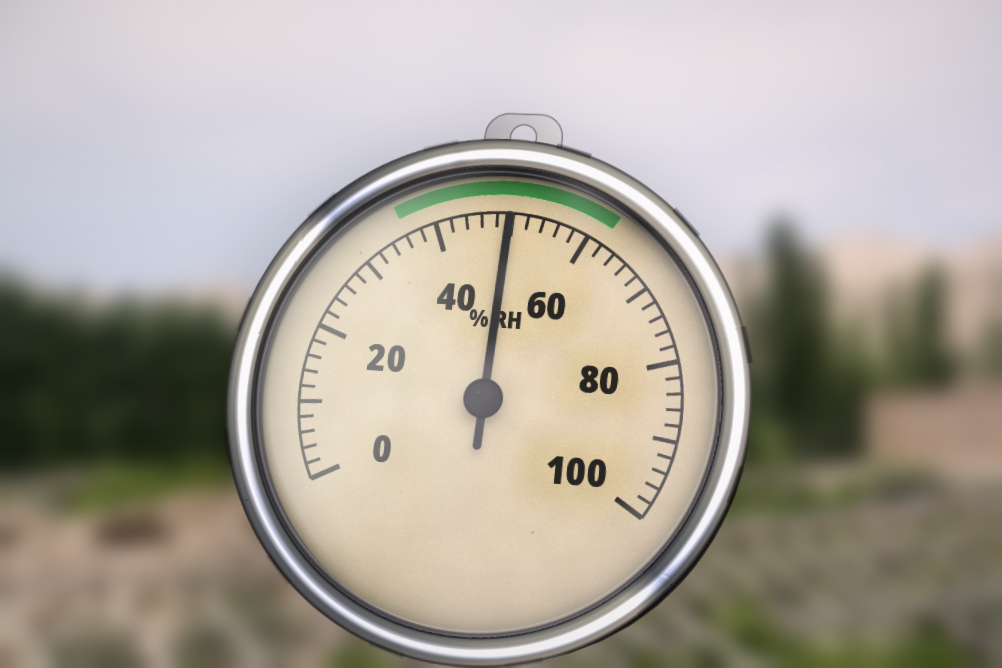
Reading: 50 %
